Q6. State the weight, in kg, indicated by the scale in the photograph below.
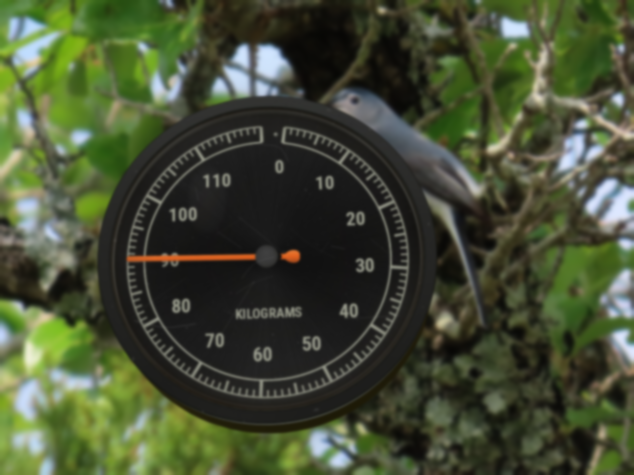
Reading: 90 kg
